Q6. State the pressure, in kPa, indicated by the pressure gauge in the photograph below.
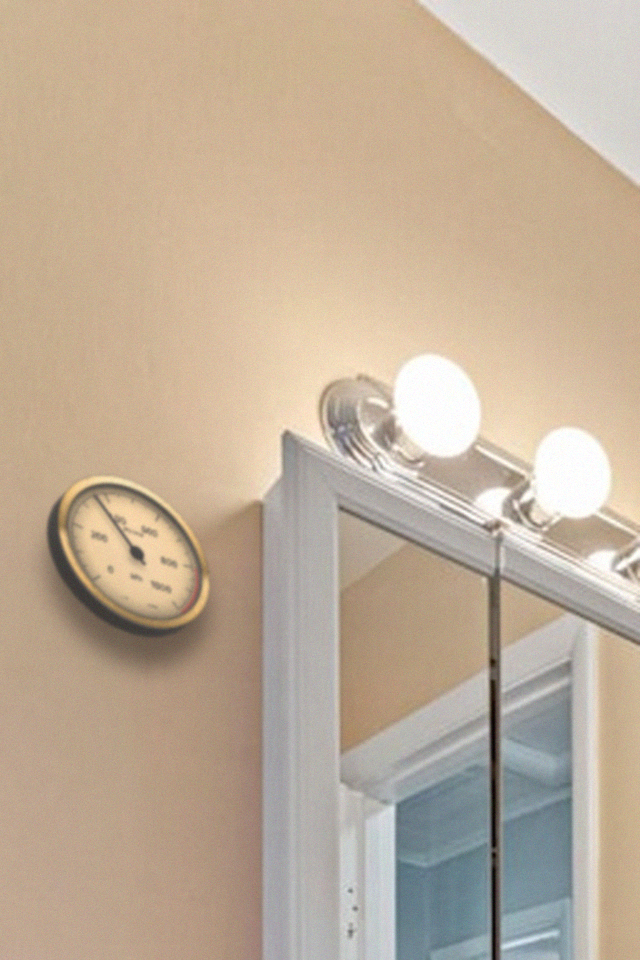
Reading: 350 kPa
